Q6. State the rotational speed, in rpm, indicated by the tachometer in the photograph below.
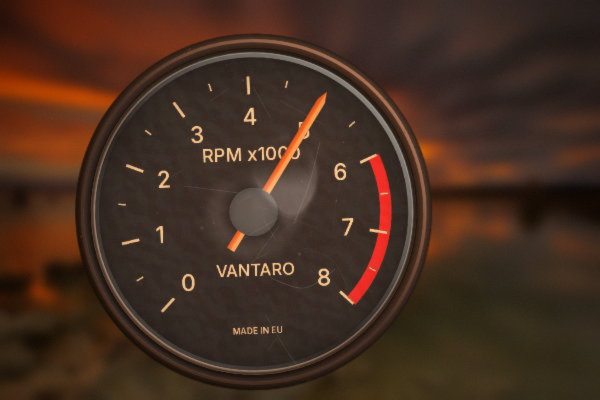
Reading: 5000 rpm
